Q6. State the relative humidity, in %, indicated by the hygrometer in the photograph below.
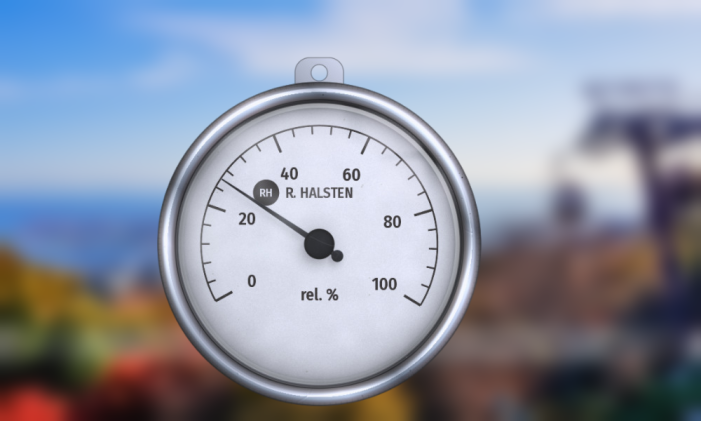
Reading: 26 %
